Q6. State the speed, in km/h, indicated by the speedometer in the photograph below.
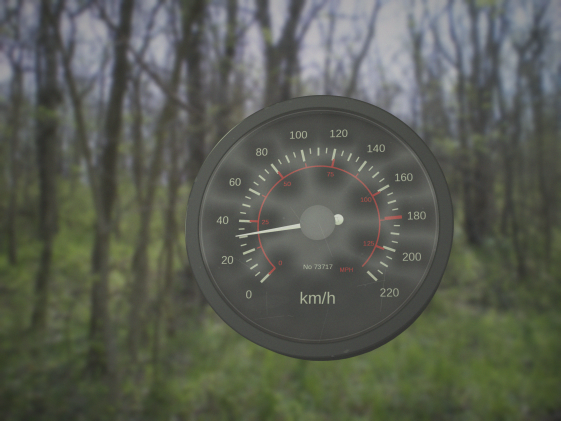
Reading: 30 km/h
